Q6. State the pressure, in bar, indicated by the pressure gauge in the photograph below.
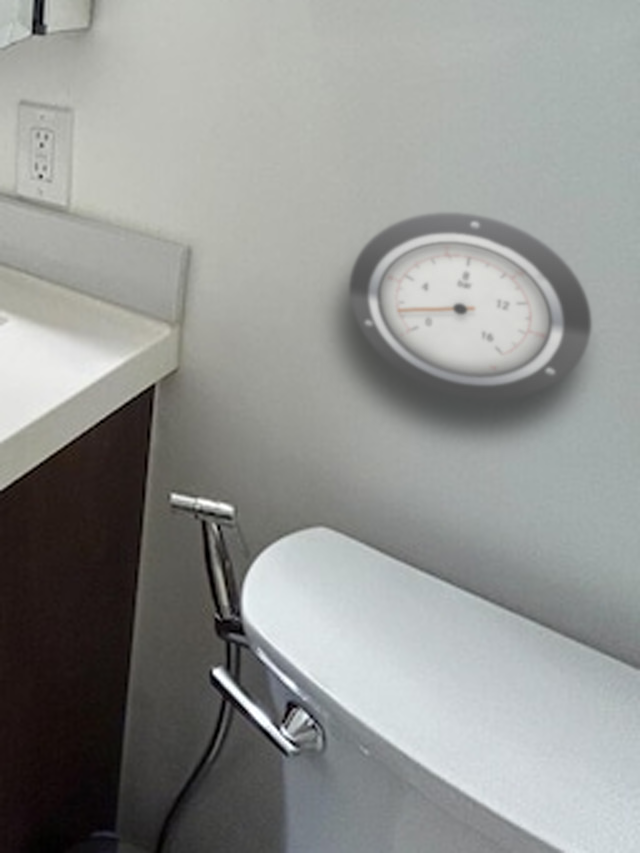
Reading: 1.5 bar
